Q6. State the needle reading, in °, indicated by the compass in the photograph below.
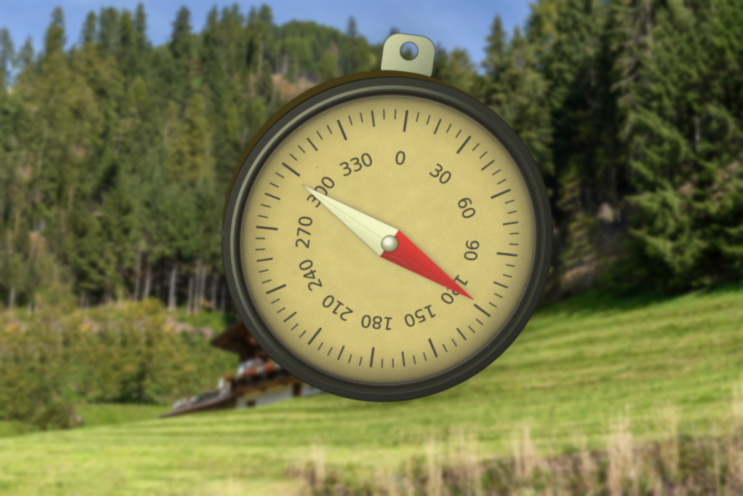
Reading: 117.5 °
